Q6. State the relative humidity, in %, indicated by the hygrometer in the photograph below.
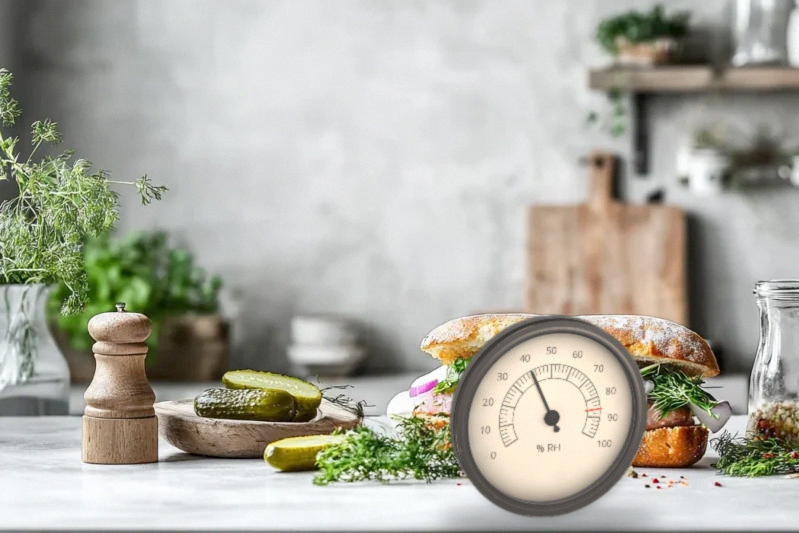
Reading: 40 %
